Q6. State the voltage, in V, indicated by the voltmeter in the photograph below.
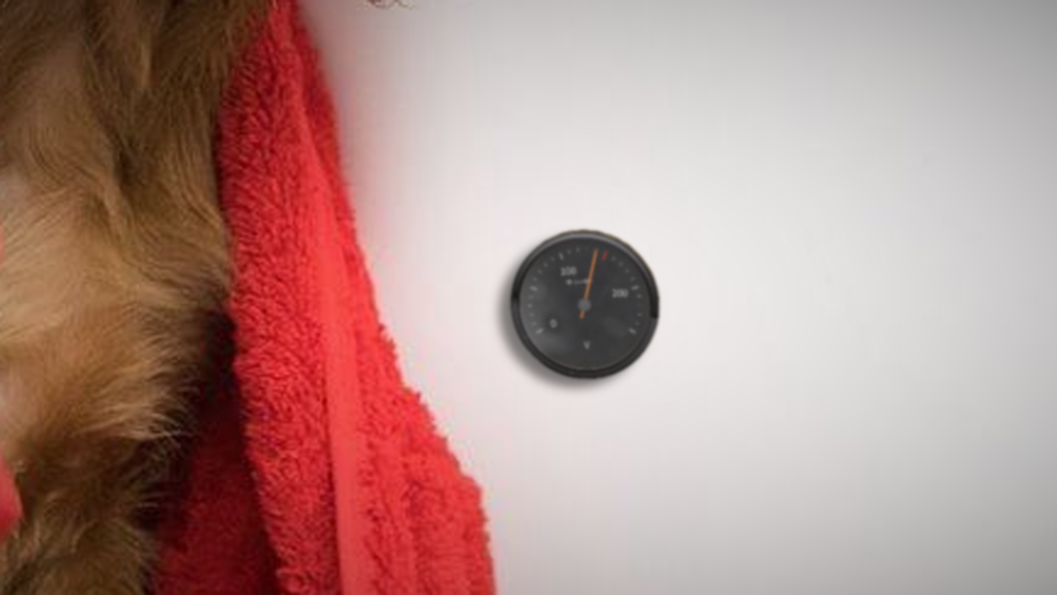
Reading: 140 V
